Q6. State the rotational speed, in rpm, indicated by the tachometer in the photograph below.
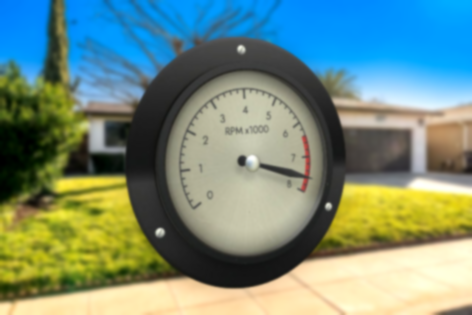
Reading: 7600 rpm
